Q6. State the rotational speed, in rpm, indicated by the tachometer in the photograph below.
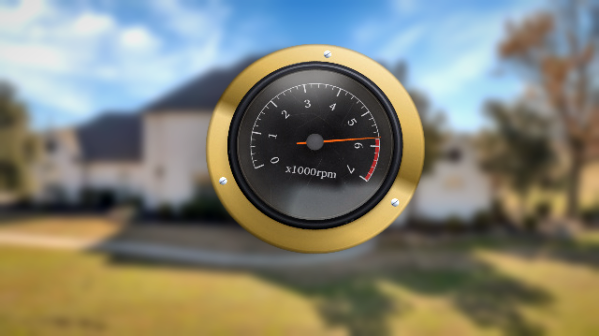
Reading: 5800 rpm
